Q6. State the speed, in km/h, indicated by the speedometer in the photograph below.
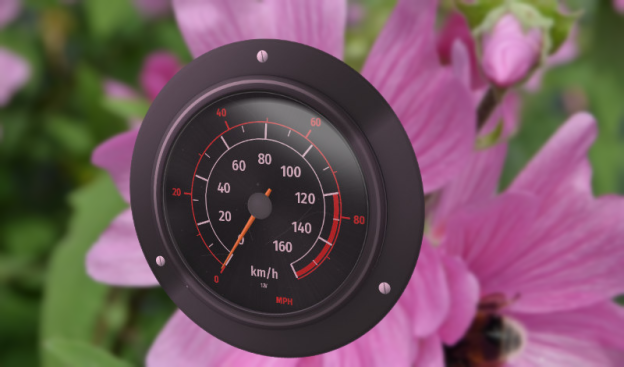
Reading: 0 km/h
